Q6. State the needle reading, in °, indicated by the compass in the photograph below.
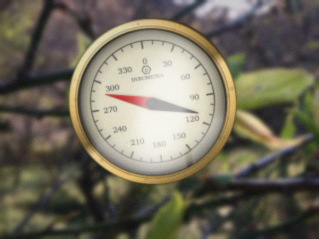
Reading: 290 °
